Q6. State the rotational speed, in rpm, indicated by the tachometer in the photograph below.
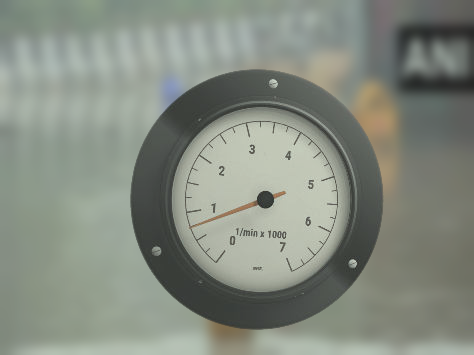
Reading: 750 rpm
